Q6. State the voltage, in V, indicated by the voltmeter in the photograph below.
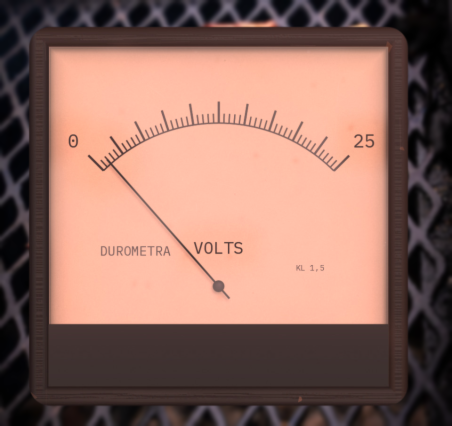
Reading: 1 V
